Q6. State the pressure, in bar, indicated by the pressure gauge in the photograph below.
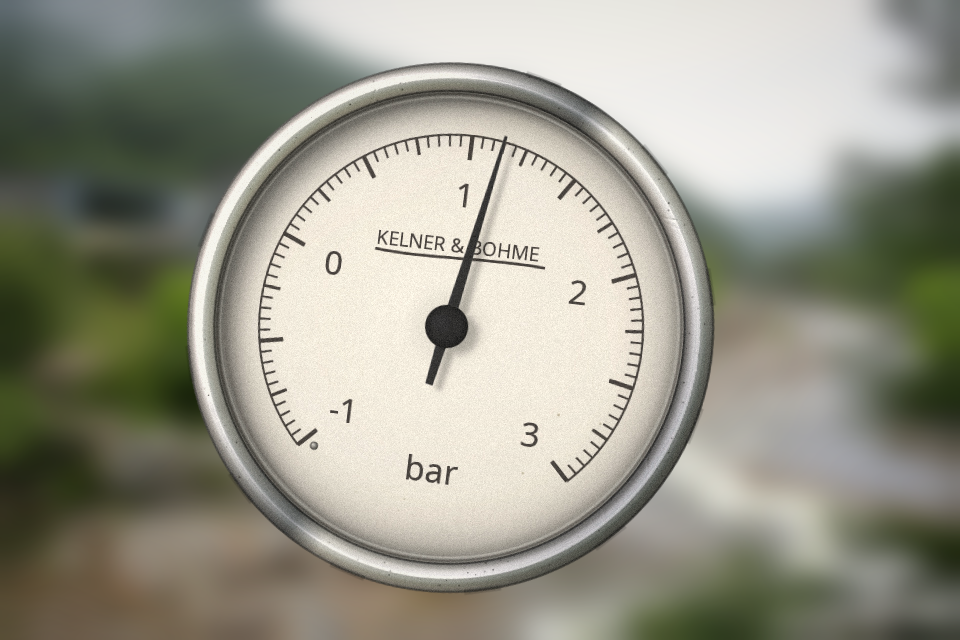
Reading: 1.15 bar
